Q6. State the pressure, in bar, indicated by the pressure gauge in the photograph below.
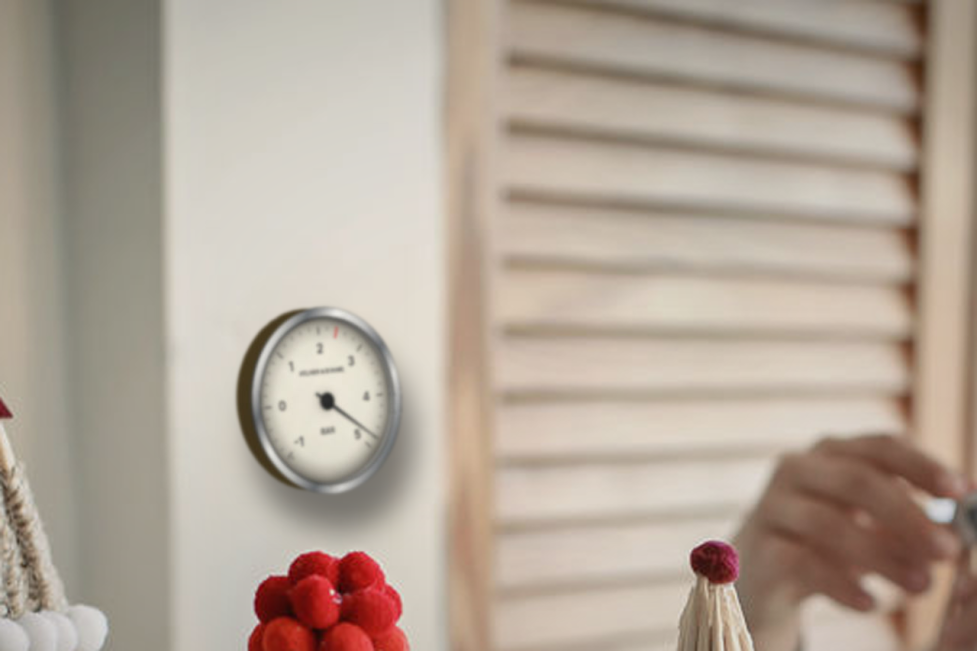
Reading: 4.8 bar
